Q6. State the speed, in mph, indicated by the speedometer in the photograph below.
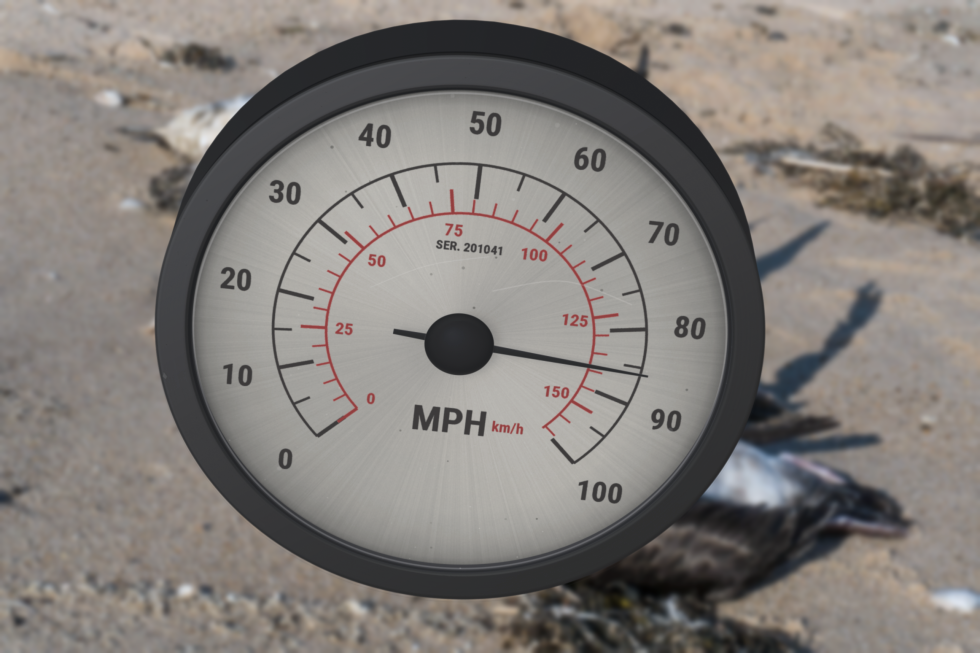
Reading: 85 mph
